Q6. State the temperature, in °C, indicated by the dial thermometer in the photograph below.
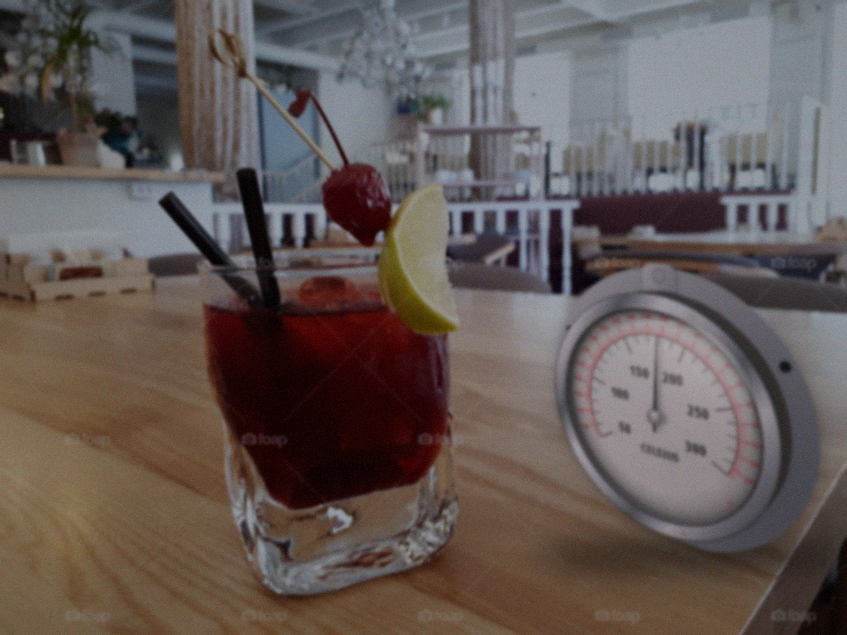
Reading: 180 °C
